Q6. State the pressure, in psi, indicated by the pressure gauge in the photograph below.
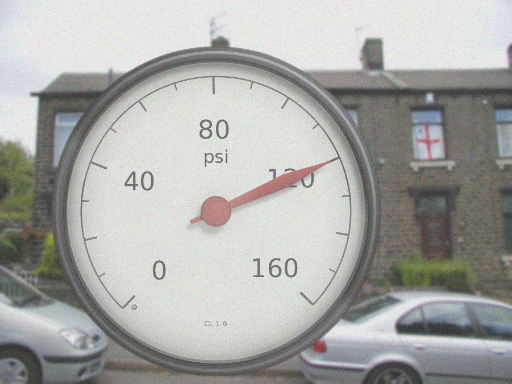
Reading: 120 psi
